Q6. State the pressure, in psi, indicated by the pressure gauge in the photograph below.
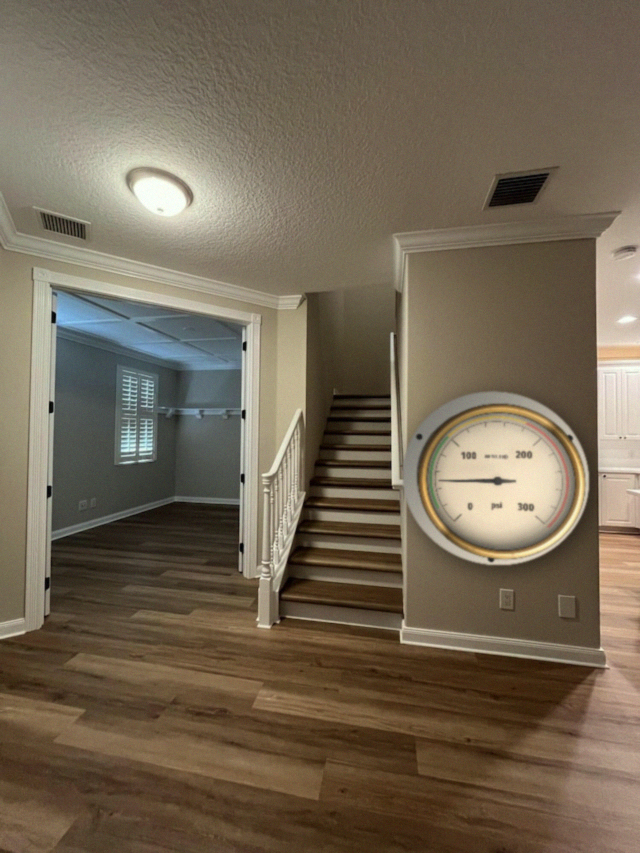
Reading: 50 psi
